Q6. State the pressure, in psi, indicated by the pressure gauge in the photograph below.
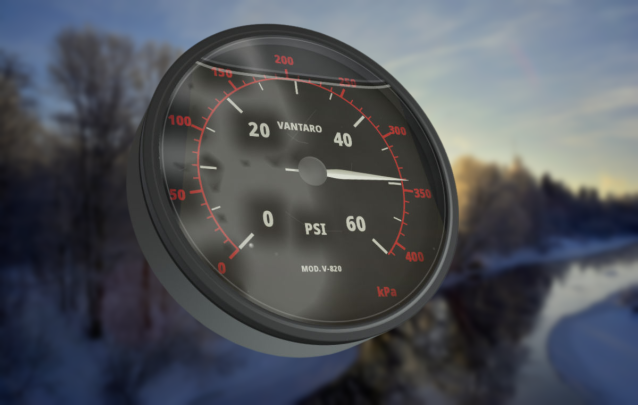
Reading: 50 psi
